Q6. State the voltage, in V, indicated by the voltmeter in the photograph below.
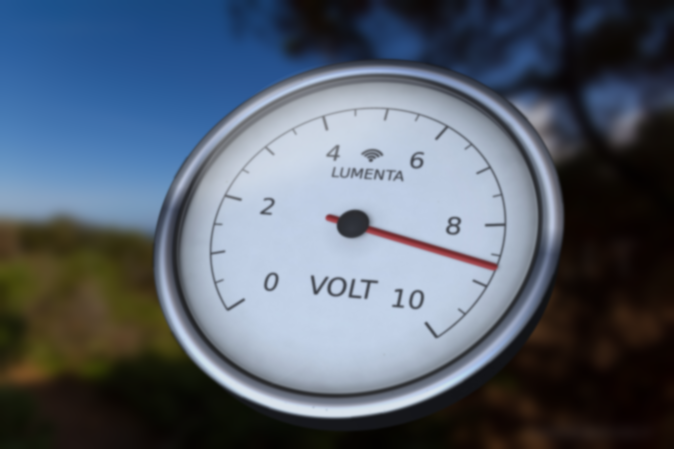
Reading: 8.75 V
